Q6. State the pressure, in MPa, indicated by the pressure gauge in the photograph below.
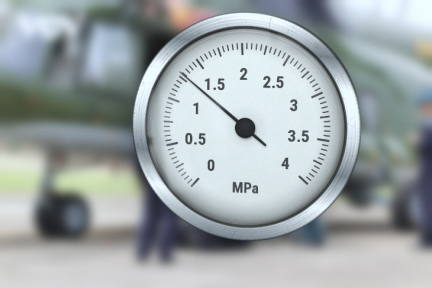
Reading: 1.3 MPa
